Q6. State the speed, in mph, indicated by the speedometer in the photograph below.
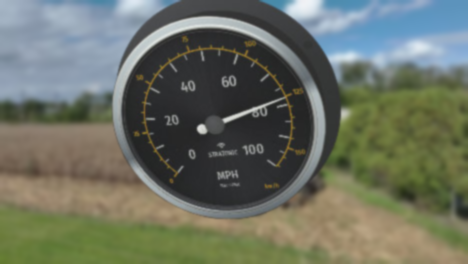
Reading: 77.5 mph
